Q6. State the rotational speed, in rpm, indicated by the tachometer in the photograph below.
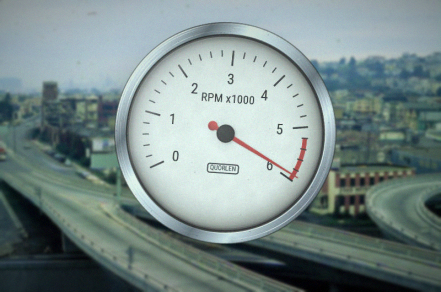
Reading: 5900 rpm
